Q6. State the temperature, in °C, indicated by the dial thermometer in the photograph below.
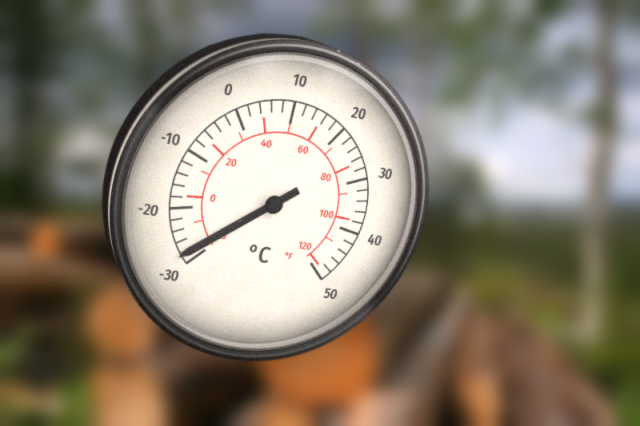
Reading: -28 °C
